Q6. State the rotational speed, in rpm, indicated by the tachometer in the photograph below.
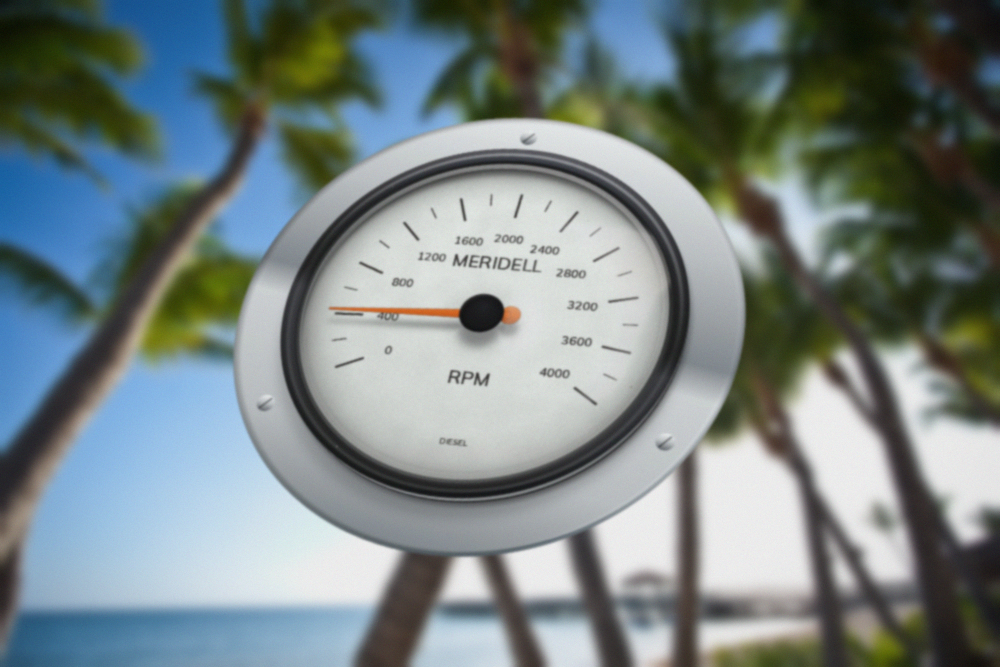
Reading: 400 rpm
